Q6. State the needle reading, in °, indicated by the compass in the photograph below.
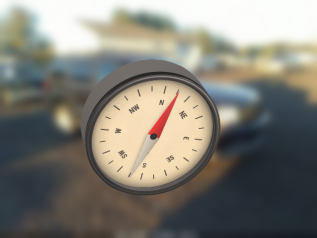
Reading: 15 °
